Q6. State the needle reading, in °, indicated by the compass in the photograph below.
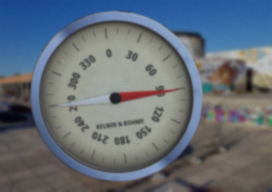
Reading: 90 °
